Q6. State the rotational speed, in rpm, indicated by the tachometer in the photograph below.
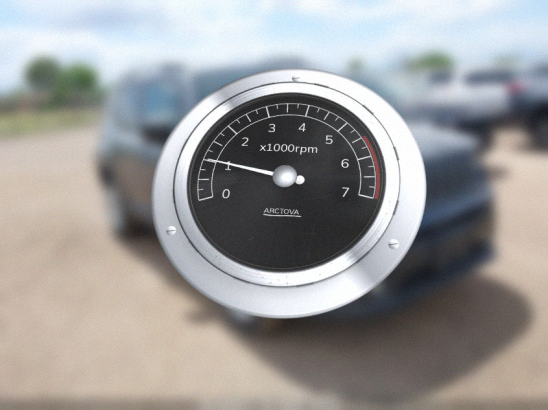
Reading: 1000 rpm
